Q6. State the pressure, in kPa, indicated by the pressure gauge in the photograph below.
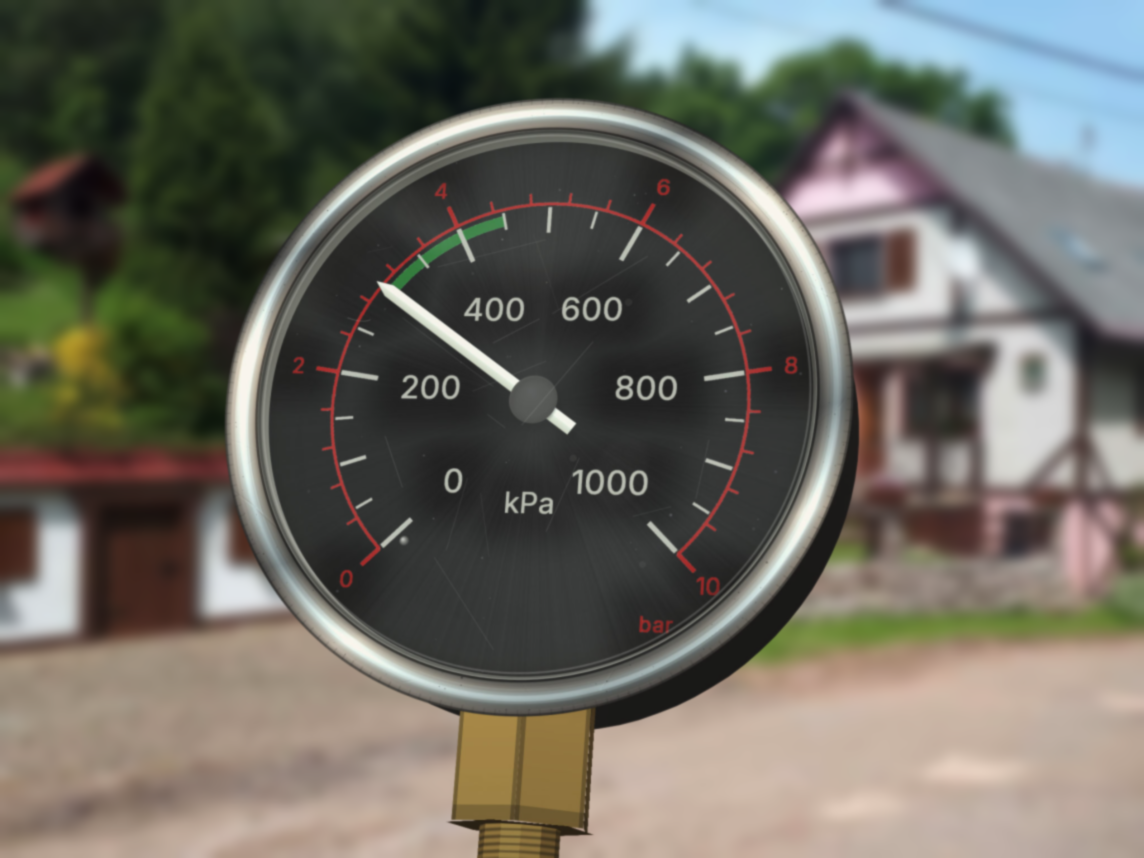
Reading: 300 kPa
